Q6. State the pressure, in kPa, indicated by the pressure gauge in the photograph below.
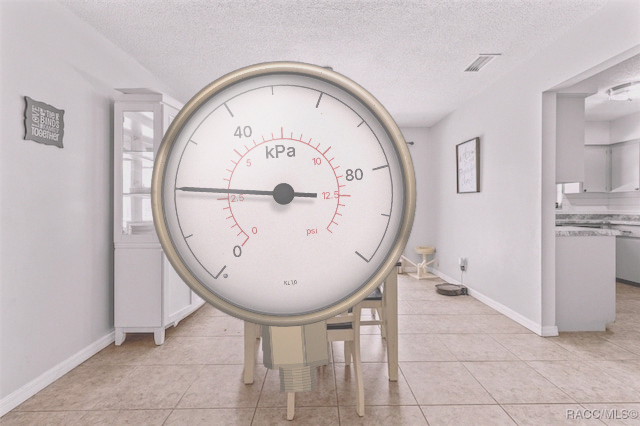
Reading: 20 kPa
